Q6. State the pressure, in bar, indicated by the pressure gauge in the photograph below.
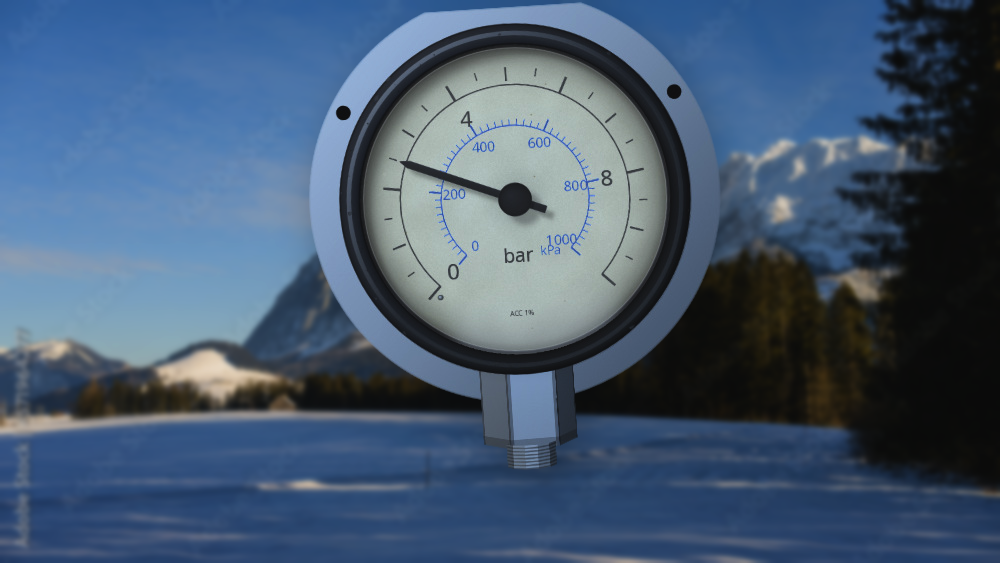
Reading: 2.5 bar
